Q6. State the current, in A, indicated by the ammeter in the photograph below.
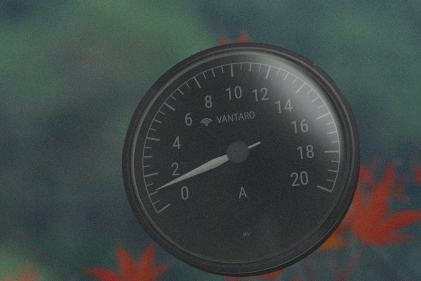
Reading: 1 A
